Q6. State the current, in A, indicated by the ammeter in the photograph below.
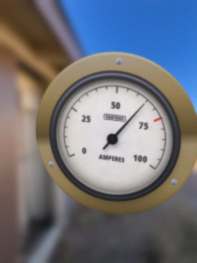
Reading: 65 A
